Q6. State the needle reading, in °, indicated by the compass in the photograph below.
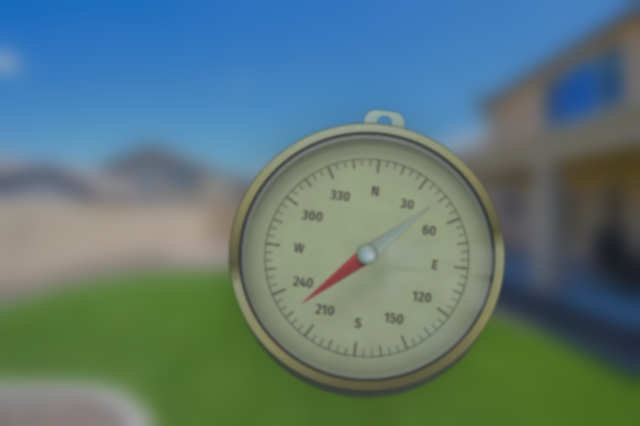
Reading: 225 °
